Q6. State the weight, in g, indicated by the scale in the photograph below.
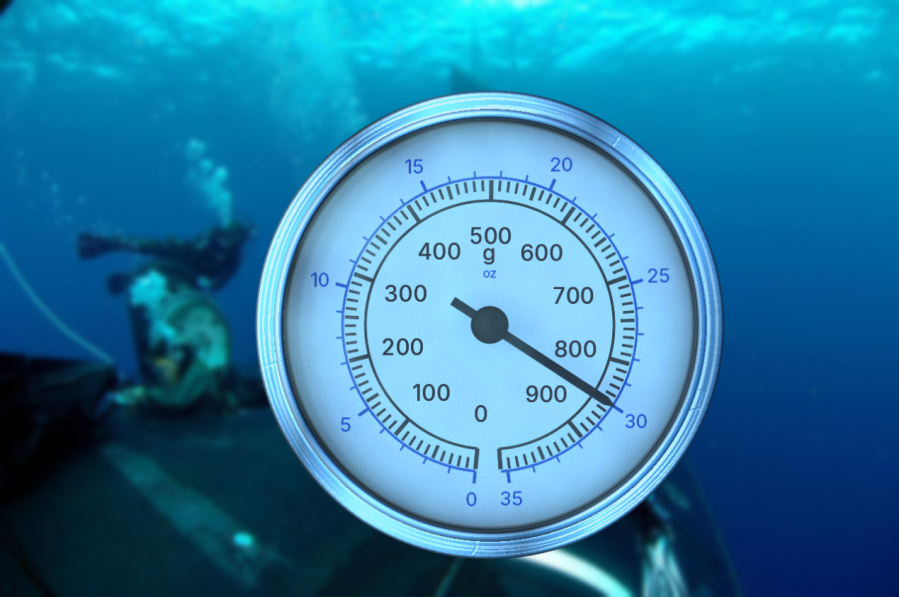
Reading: 850 g
